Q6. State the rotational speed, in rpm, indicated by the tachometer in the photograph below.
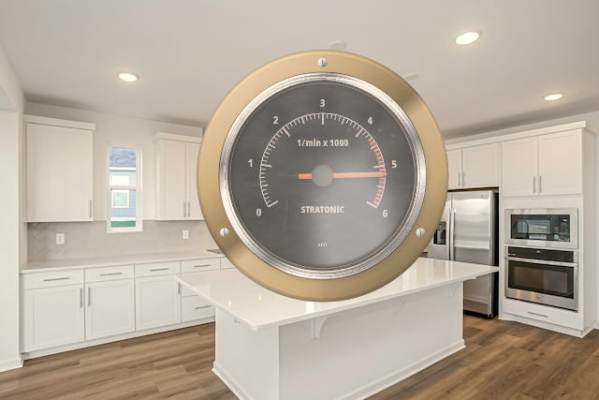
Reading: 5200 rpm
